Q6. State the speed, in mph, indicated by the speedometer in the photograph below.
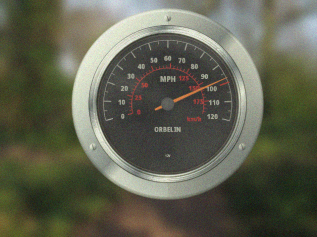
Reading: 97.5 mph
